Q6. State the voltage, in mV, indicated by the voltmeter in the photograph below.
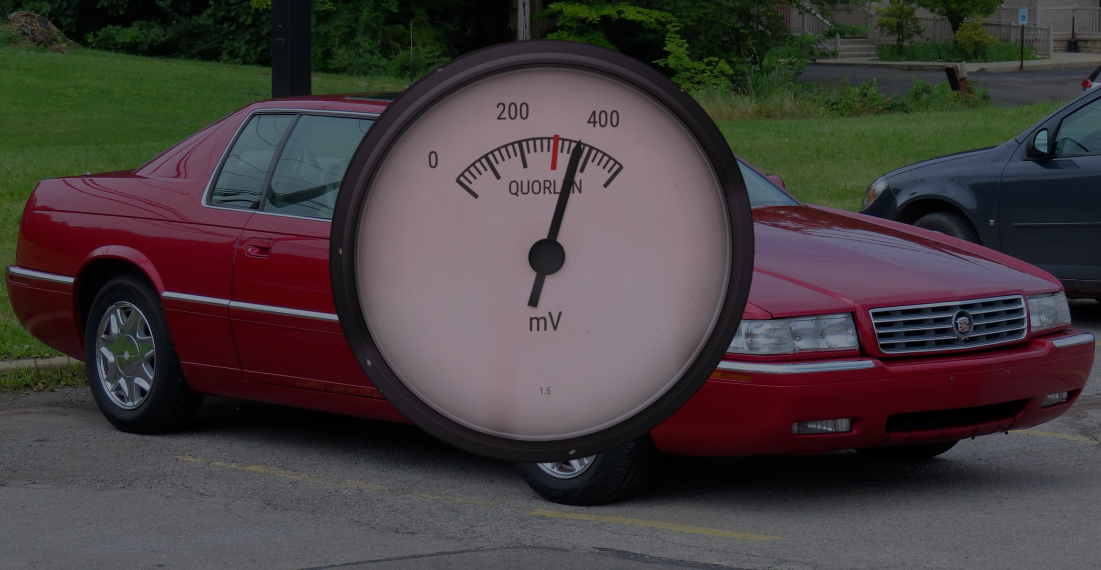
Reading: 360 mV
